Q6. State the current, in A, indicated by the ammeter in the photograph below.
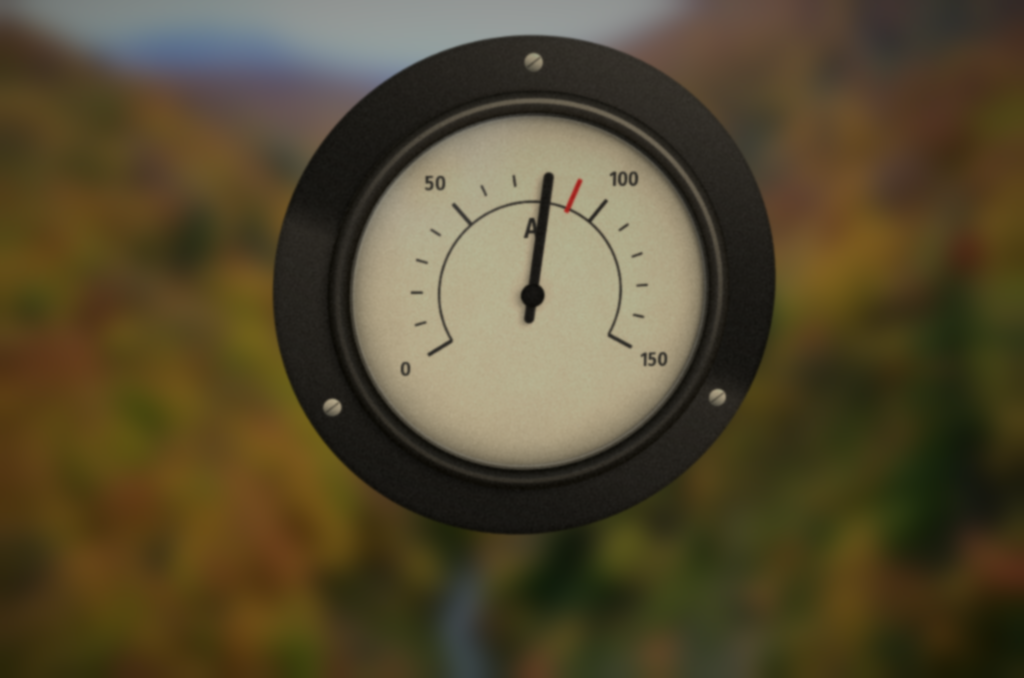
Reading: 80 A
